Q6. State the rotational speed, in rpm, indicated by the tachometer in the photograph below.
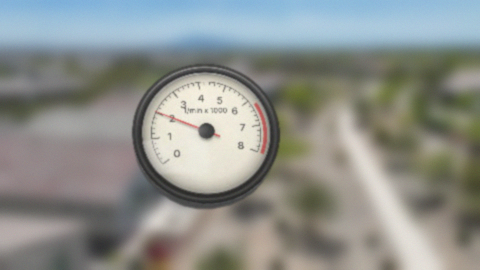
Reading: 2000 rpm
